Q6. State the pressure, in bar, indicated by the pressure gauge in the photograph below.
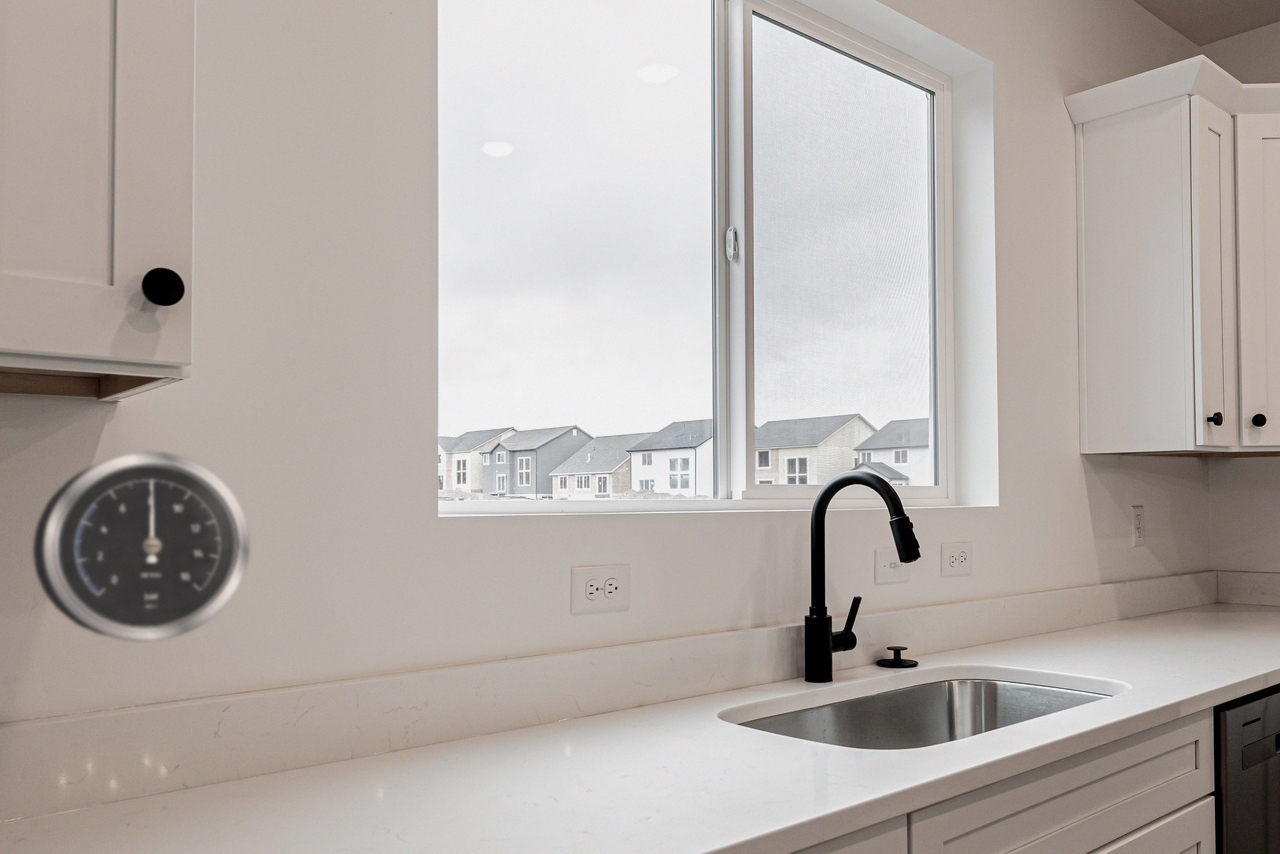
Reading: 8 bar
